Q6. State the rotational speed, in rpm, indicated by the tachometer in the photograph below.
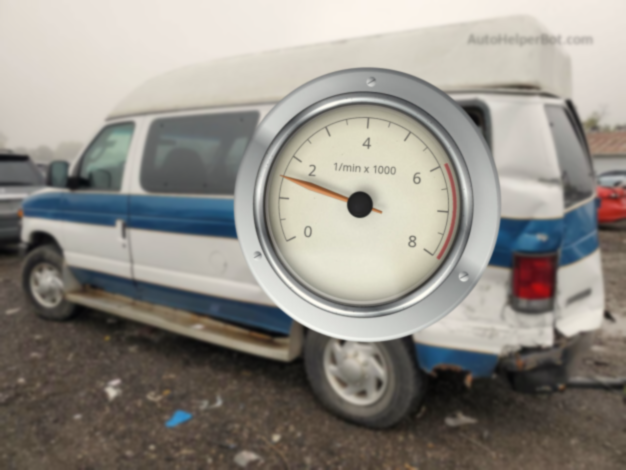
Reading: 1500 rpm
